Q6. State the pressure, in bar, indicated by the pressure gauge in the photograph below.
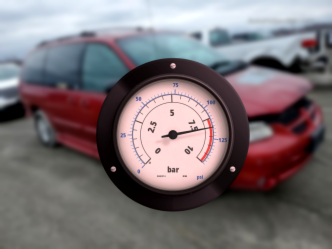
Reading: 8 bar
